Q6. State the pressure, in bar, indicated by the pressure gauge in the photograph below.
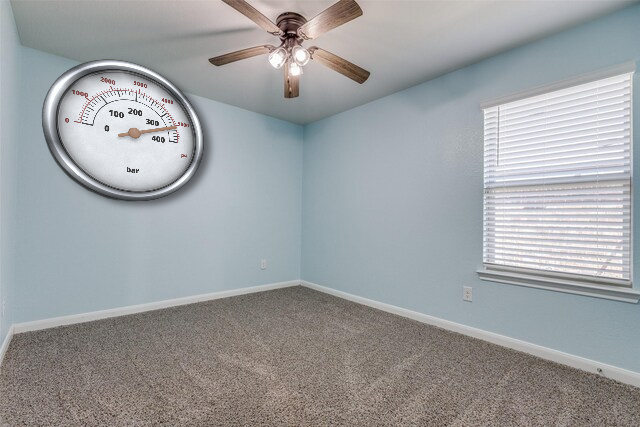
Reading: 350 bar
